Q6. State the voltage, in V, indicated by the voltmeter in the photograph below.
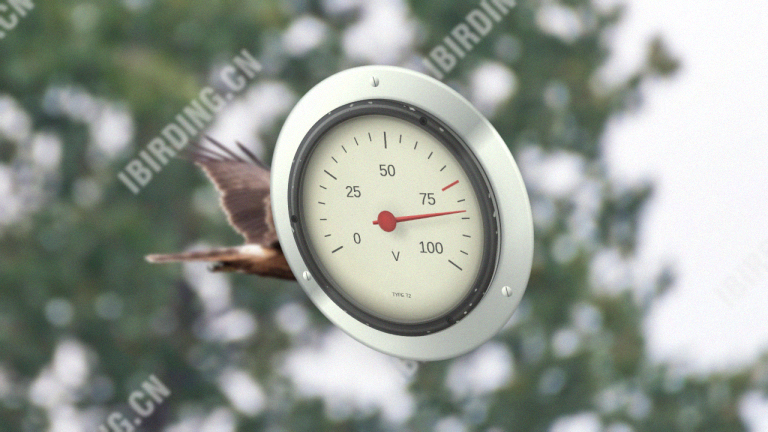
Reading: 82.5 V
